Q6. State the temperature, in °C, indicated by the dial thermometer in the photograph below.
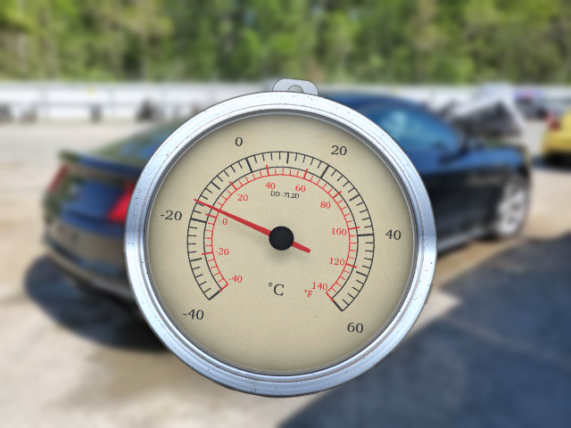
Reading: -16 °C
